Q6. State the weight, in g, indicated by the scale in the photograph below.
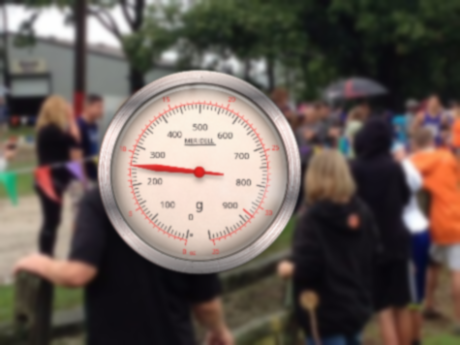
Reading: 250 g
